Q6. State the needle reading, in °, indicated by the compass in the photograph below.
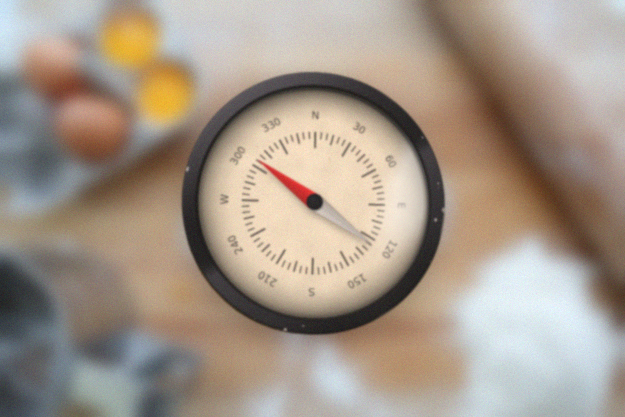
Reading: 305 °
